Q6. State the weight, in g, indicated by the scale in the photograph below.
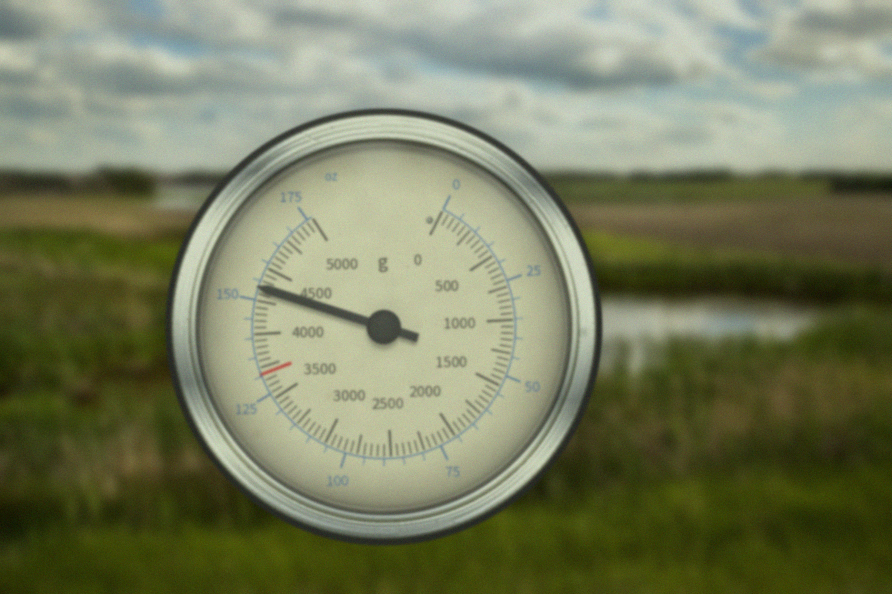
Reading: 4350 g
